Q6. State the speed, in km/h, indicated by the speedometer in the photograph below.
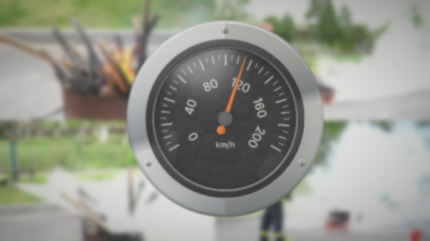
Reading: 115 km/h
